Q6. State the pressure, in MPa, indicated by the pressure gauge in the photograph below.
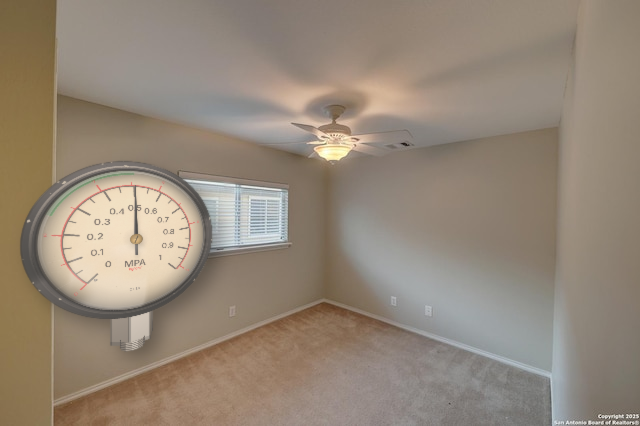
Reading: 0.5 MPa
